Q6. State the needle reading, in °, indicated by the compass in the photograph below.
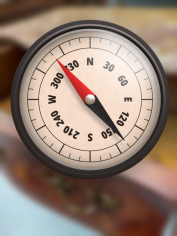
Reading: 320 °
